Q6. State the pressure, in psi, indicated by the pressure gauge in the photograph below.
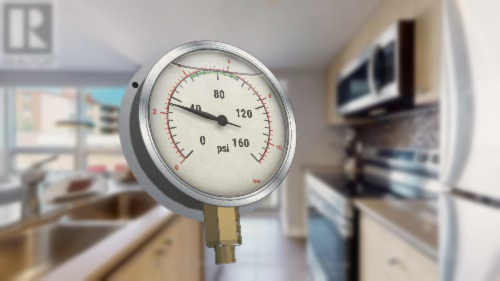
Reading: 35 psi
